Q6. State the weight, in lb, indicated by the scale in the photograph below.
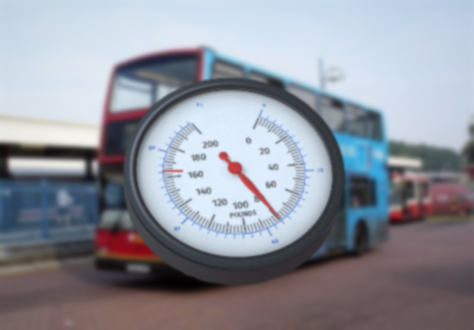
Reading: 80 lb
